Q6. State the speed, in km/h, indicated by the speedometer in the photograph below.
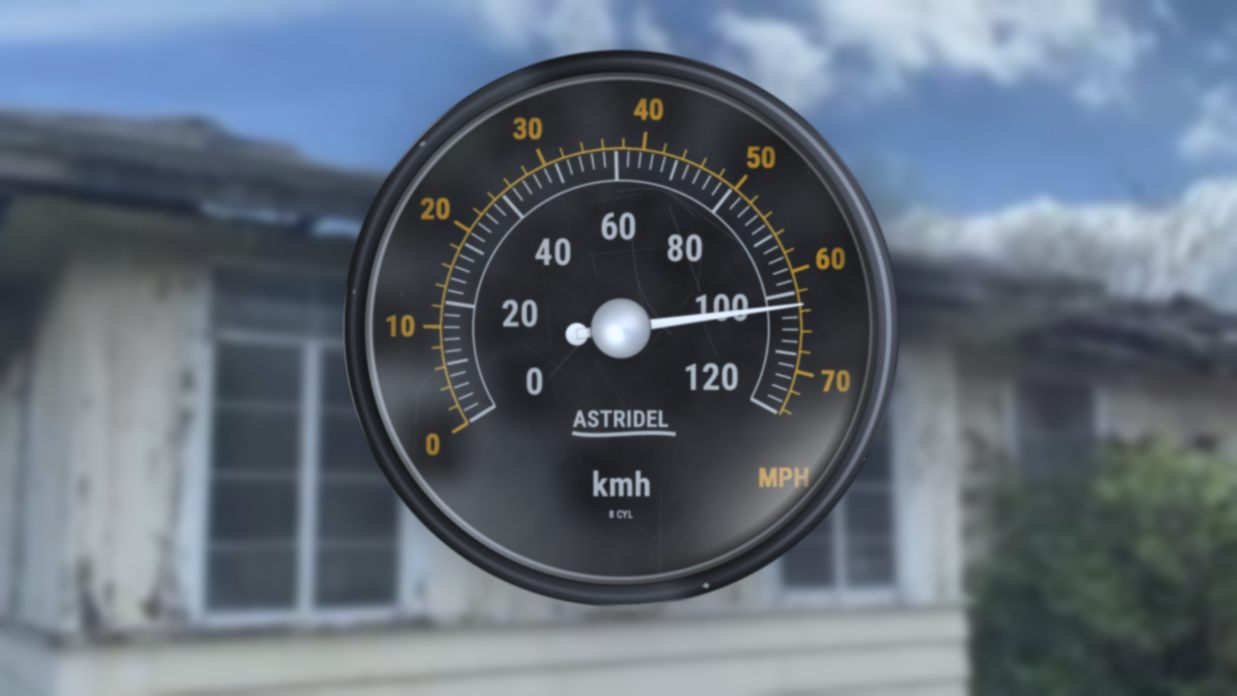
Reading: 102 km/h
